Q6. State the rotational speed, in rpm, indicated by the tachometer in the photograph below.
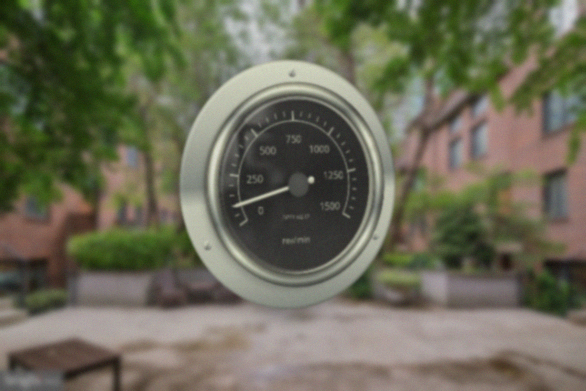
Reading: 100 rpm
